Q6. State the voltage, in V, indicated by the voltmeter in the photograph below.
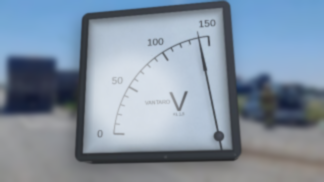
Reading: 140 V
